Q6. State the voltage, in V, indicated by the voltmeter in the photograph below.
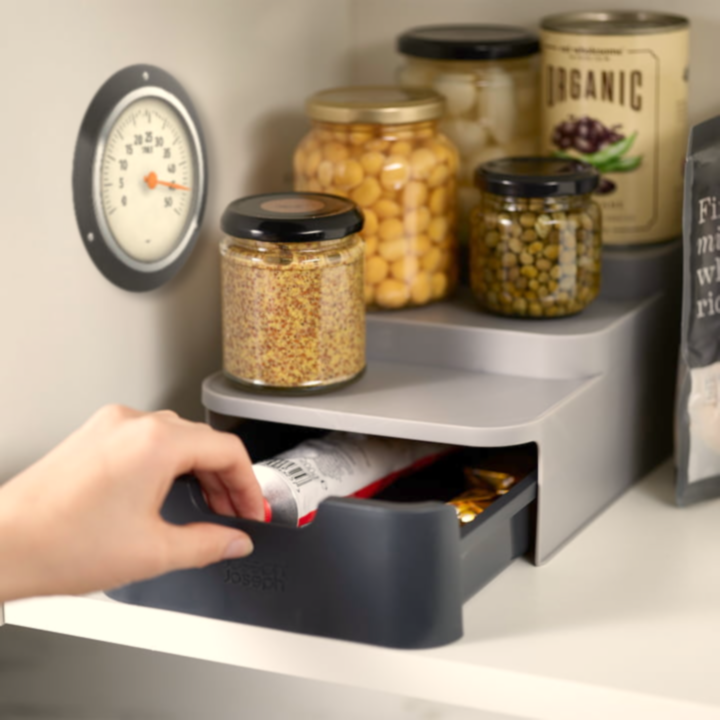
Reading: 45 V
